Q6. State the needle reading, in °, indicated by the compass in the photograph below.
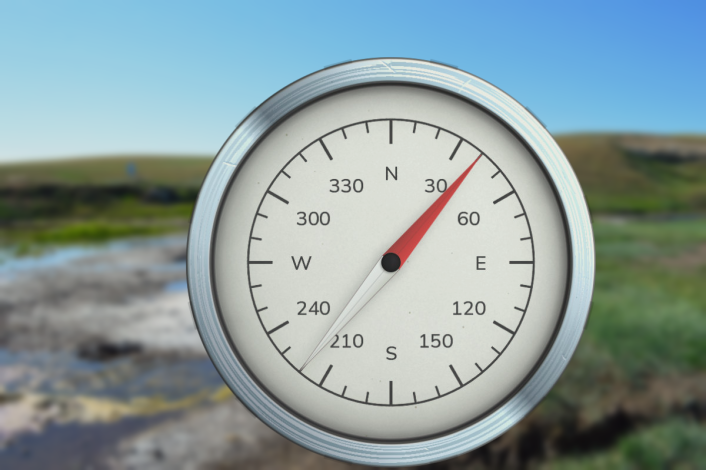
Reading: 40 °
